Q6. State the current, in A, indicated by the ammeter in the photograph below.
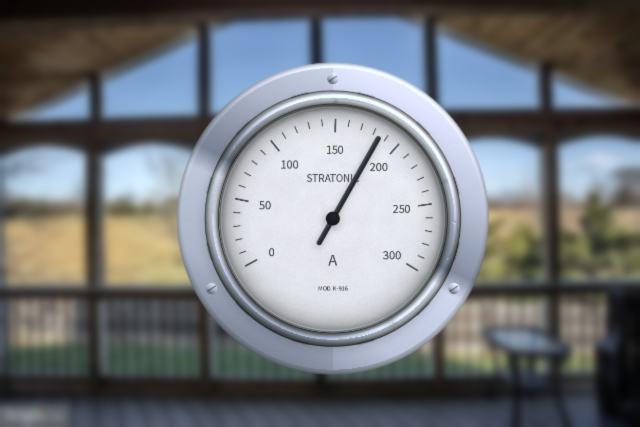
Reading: 185 A
